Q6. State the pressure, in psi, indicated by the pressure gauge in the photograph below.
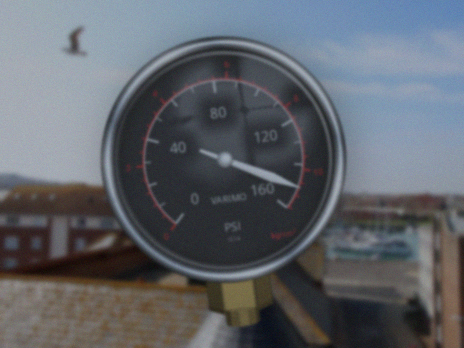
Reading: 150 psi
